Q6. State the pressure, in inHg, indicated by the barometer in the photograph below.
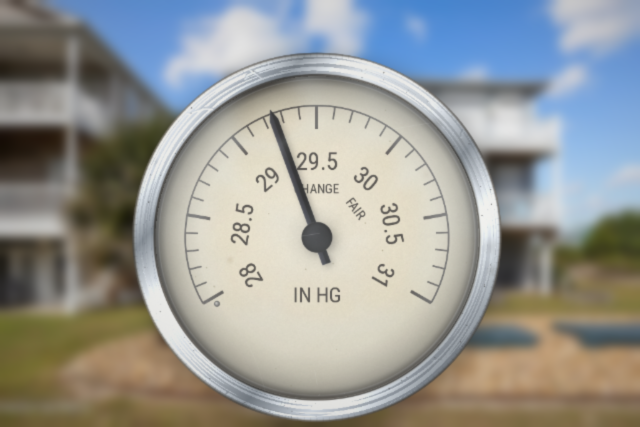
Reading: 29.25 inHg
